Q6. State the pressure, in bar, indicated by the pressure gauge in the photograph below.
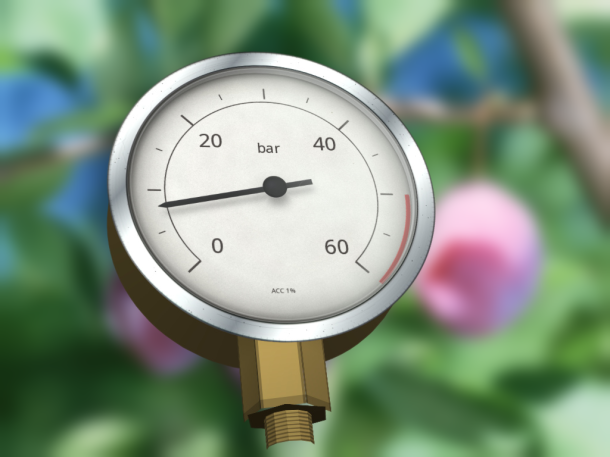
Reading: 7.5 bar
